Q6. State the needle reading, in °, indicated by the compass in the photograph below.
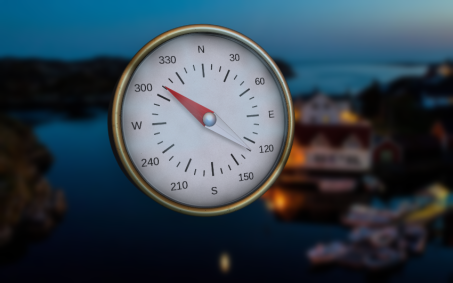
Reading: 310 °
